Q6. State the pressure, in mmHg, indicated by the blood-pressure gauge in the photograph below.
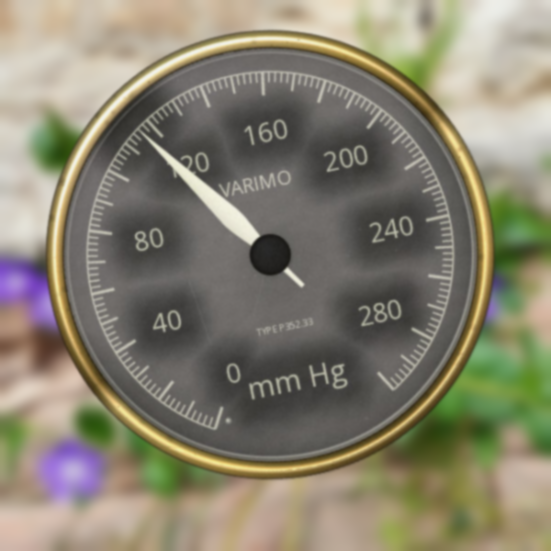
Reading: 116 mmHg
